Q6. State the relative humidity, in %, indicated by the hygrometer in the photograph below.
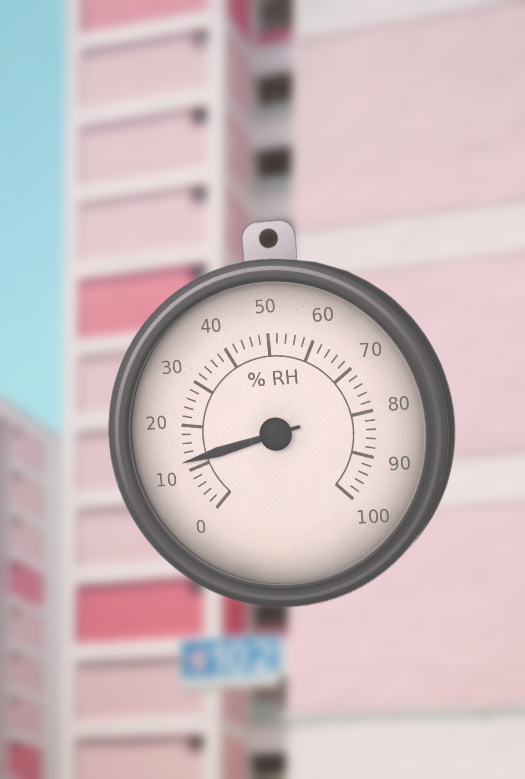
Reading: 12 %
